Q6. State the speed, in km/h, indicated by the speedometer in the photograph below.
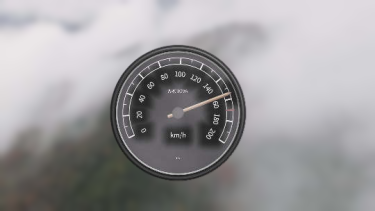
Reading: 155 km/h
